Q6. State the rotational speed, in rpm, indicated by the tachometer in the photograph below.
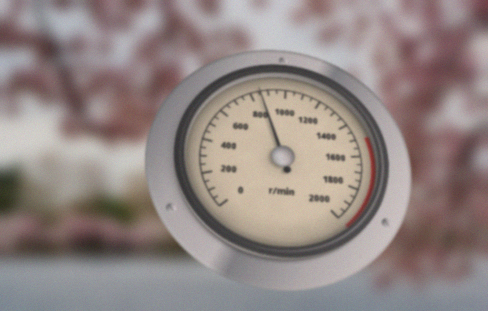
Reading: 850 rpm
